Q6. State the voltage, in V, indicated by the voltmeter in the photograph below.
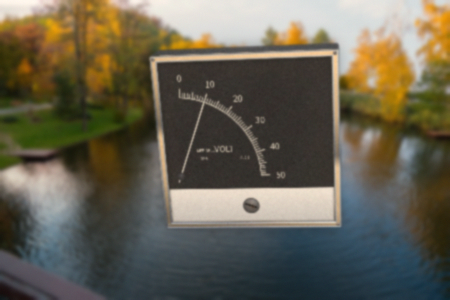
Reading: 10 V
